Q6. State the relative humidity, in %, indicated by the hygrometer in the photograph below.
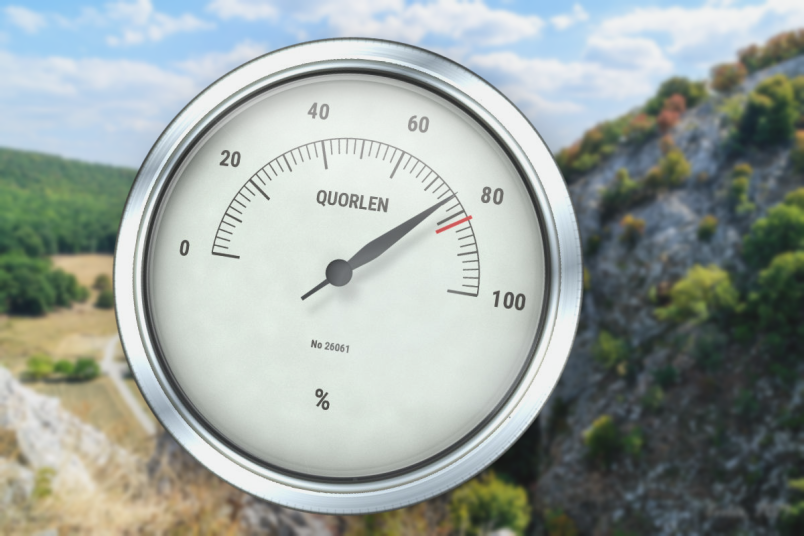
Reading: 76 %
